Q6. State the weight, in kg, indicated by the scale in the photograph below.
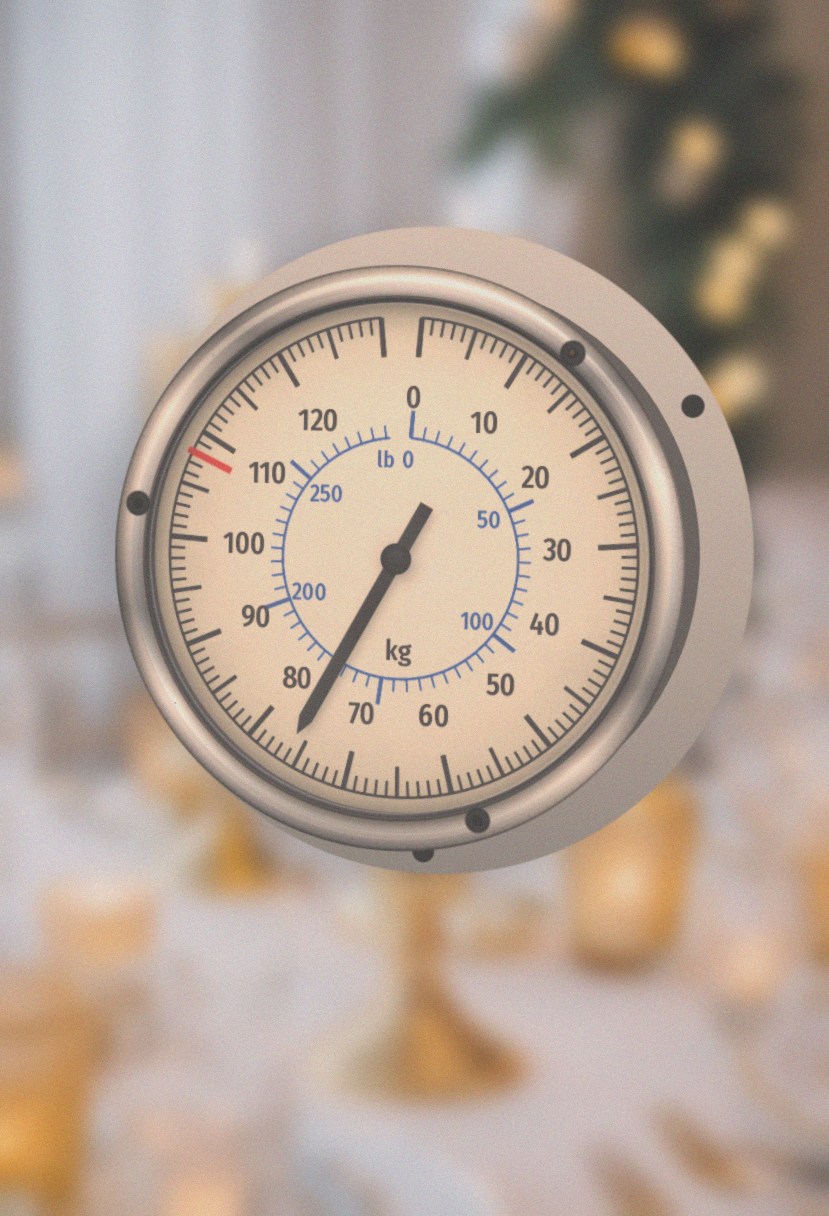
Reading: 76 kg
